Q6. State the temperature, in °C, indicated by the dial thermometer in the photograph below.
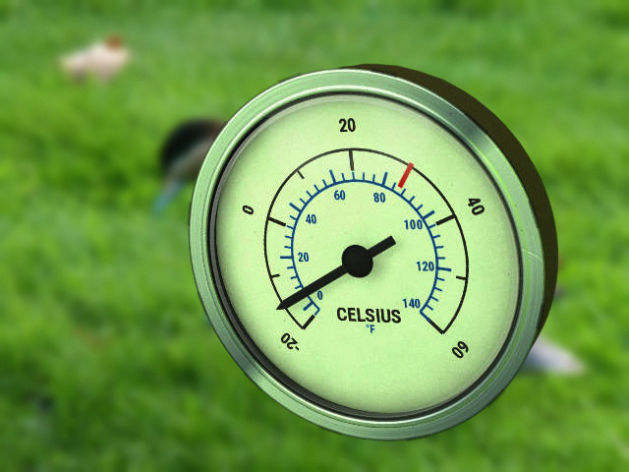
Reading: -15 °C
